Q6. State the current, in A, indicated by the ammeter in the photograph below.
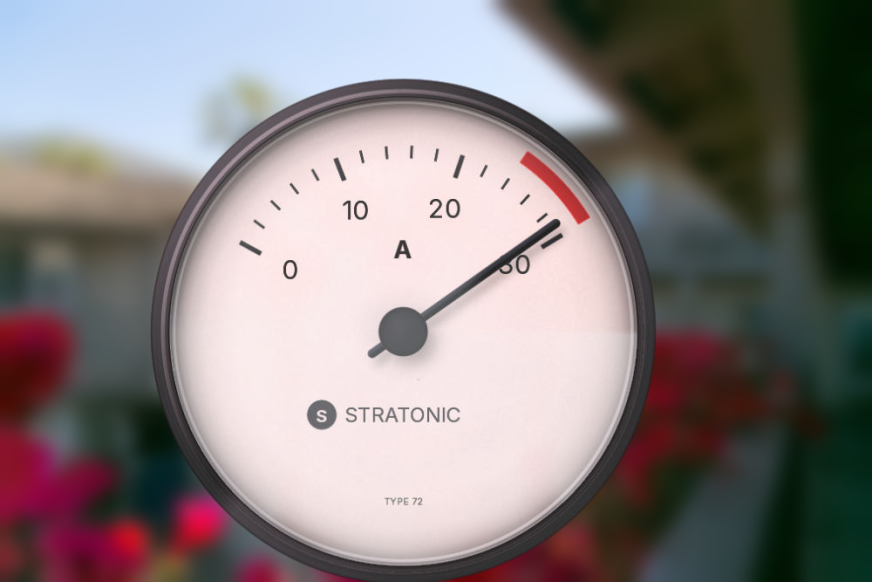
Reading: 29 A
